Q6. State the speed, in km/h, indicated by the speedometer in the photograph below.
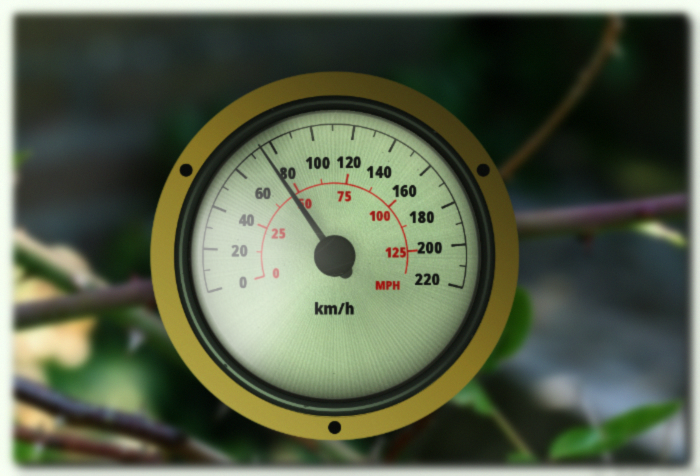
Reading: 75 km/h
